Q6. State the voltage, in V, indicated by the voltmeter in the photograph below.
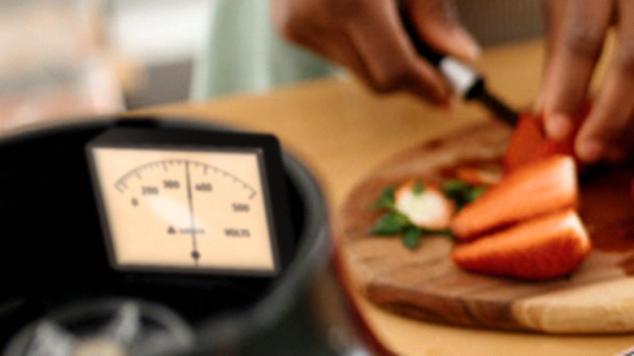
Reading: 360 V
